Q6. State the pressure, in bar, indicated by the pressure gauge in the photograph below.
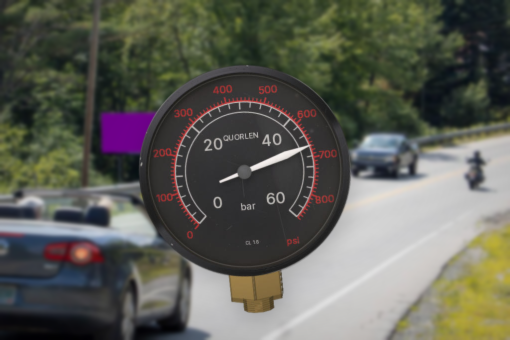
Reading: 46 bar
